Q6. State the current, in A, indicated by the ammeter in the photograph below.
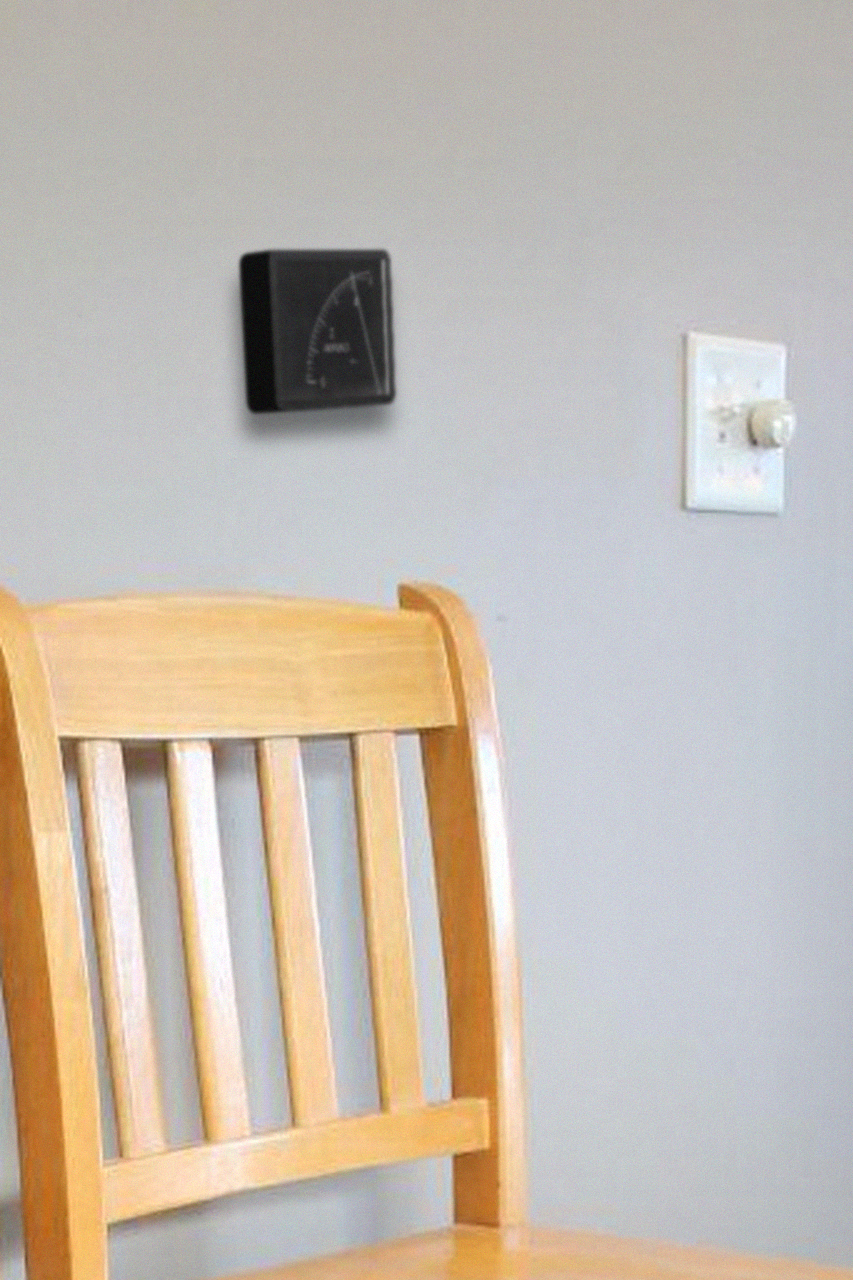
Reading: 4 A
